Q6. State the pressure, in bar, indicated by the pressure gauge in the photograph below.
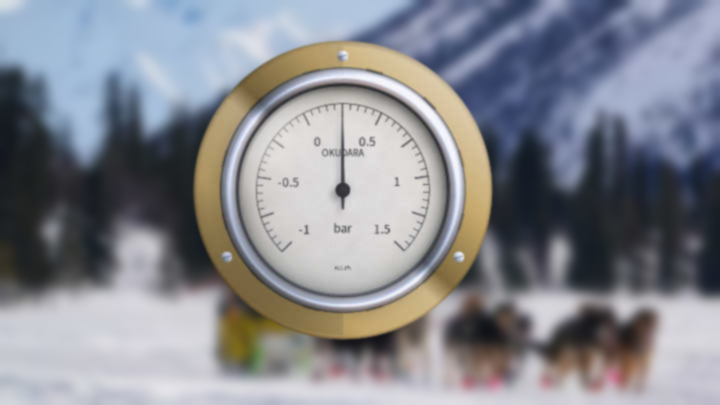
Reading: 0.25 bar
